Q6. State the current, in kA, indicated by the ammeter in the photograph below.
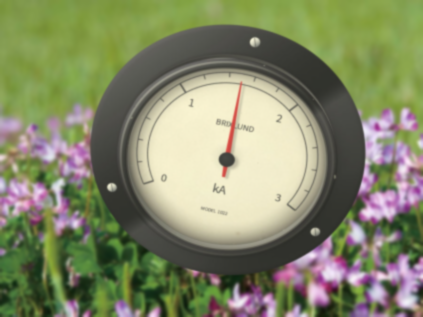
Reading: 1.5 kA
